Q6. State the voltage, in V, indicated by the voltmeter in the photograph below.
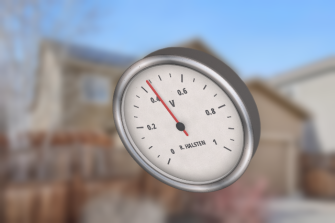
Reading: 0.45 V
